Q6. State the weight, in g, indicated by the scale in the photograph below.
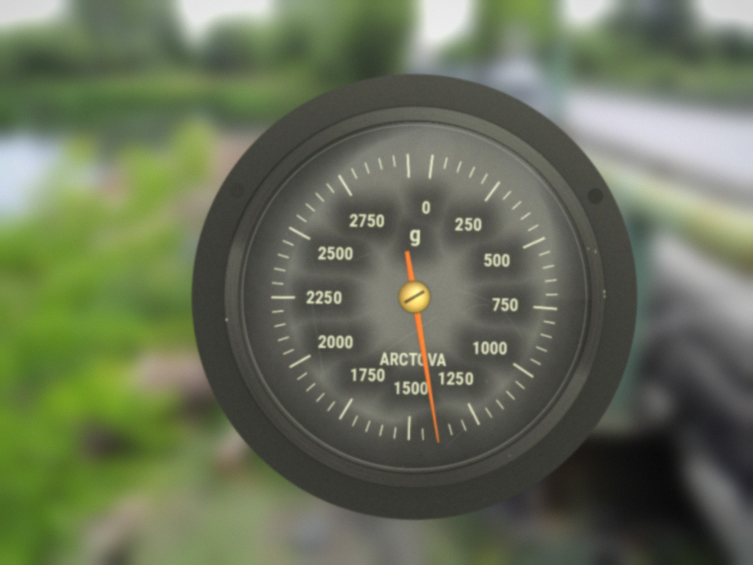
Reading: 1400 g
